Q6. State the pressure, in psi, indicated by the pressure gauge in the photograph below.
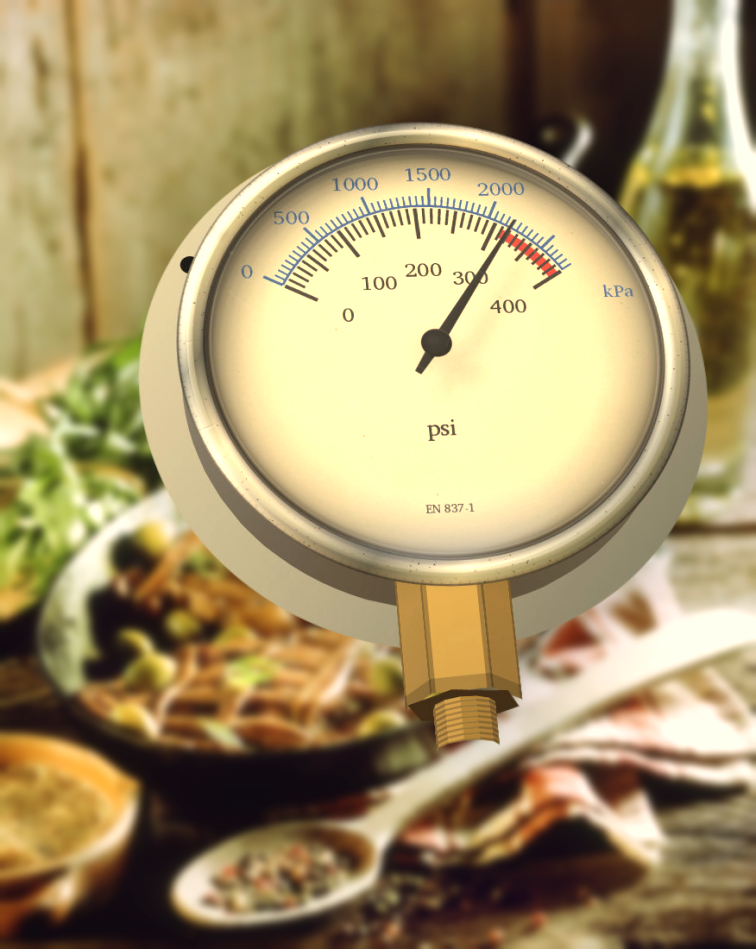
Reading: 320 psi
